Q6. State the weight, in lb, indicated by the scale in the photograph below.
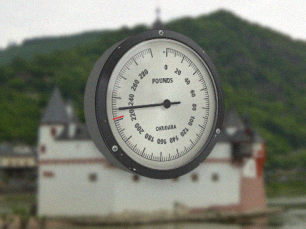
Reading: 230 lb
